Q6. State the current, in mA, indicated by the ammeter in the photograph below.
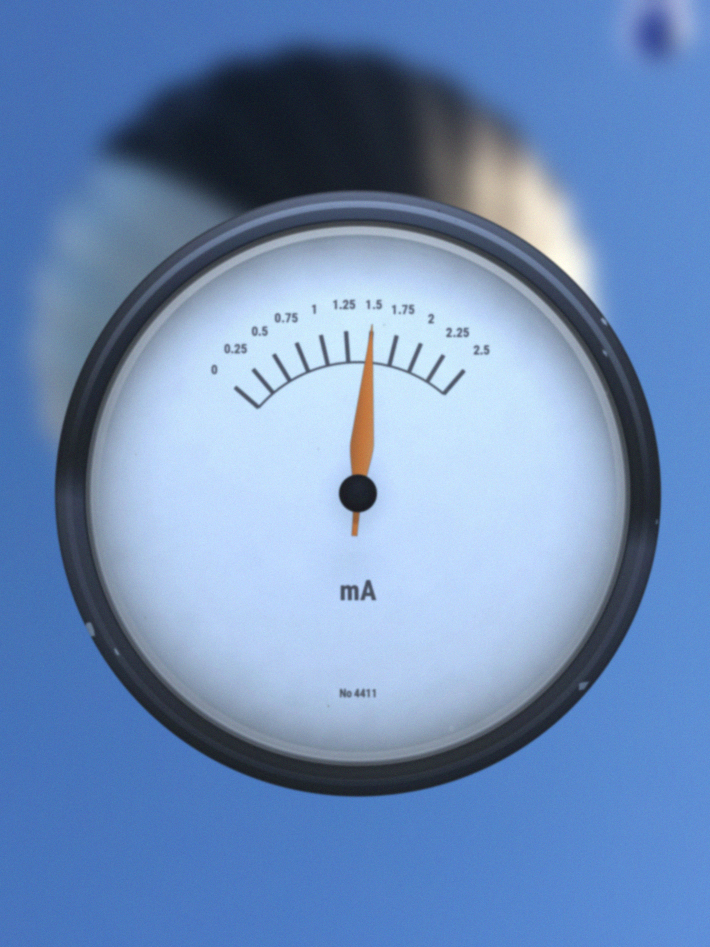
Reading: 1.5 mA
